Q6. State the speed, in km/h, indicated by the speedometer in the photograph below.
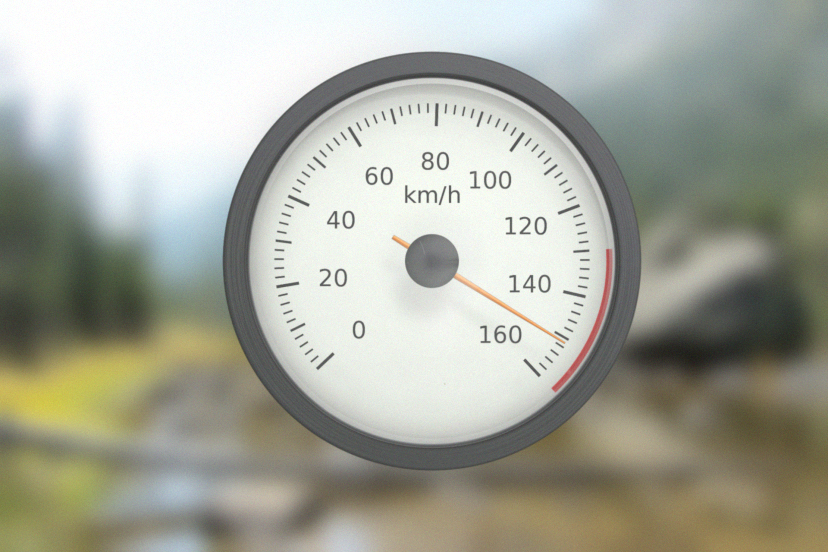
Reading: 151 km/h
